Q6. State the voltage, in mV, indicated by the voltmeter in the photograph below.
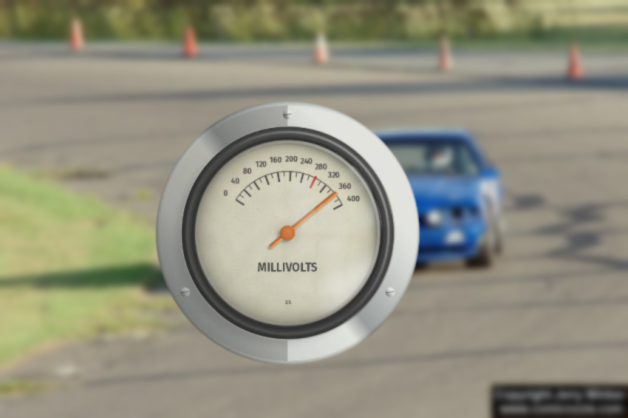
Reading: 360 mV
